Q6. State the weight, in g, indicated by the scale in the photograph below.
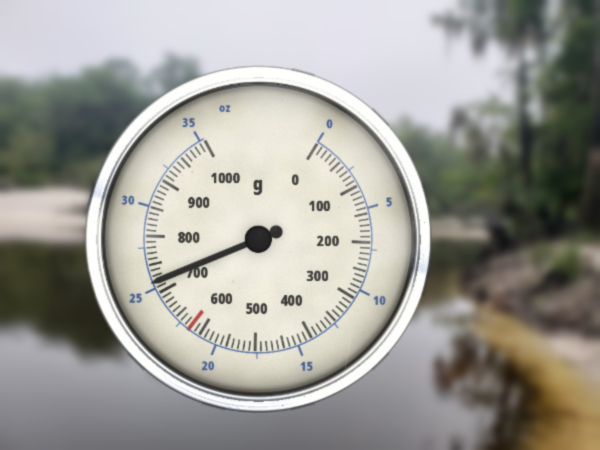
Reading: 720 g
